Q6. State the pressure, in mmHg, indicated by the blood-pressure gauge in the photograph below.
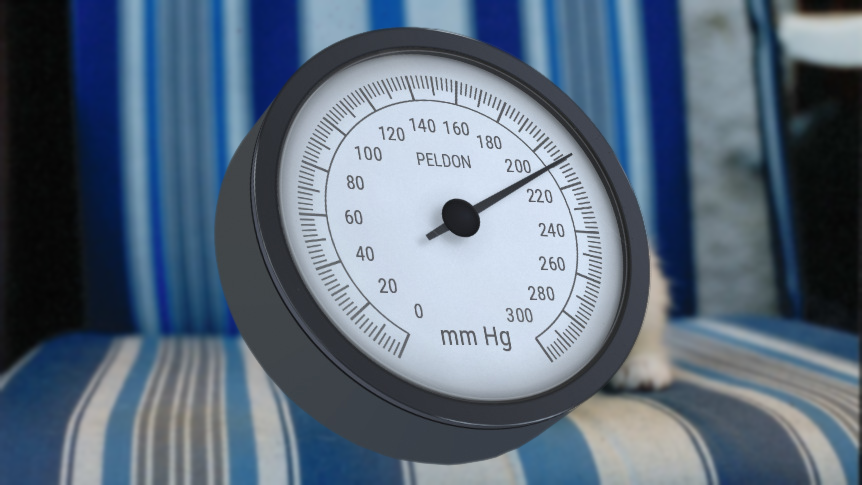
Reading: 210 mmHg
